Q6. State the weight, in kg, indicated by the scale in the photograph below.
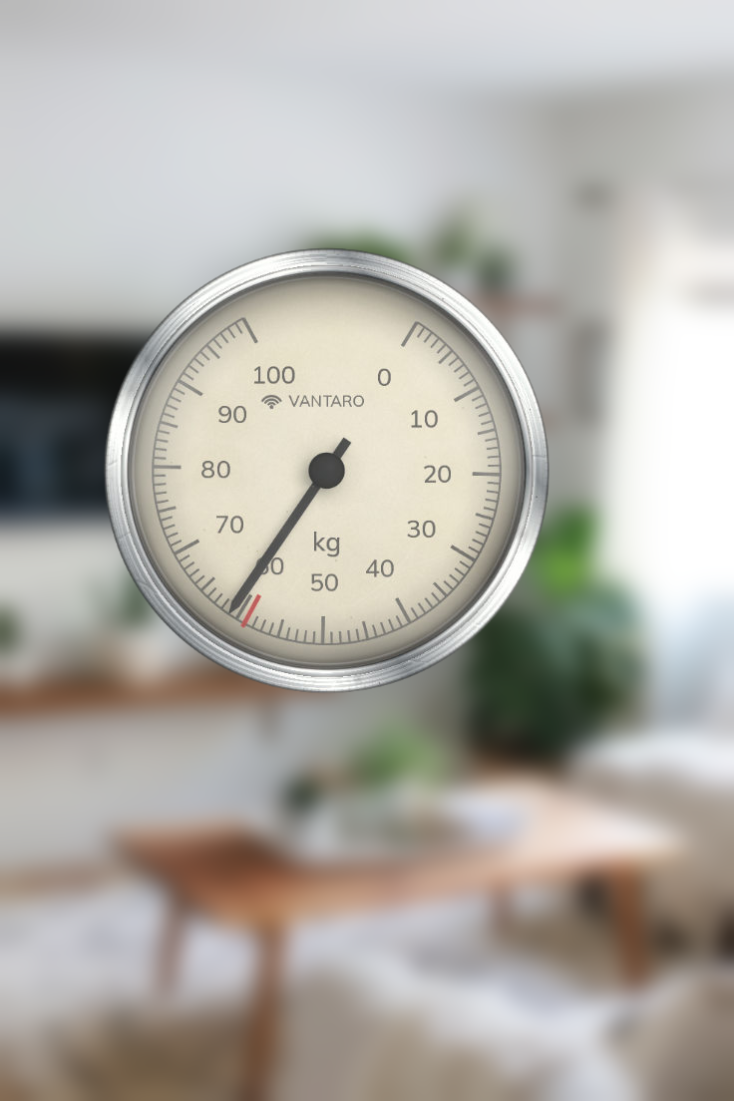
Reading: 61 kg
